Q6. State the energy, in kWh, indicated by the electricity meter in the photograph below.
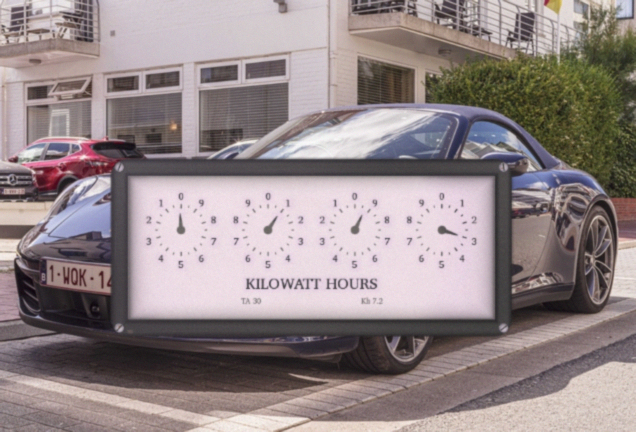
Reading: 93 kWh
